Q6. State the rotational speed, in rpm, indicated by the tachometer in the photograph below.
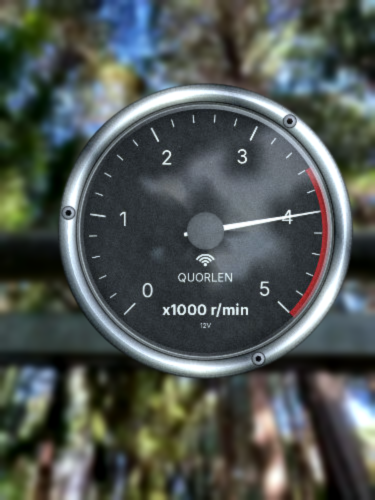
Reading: 4000 rpm
